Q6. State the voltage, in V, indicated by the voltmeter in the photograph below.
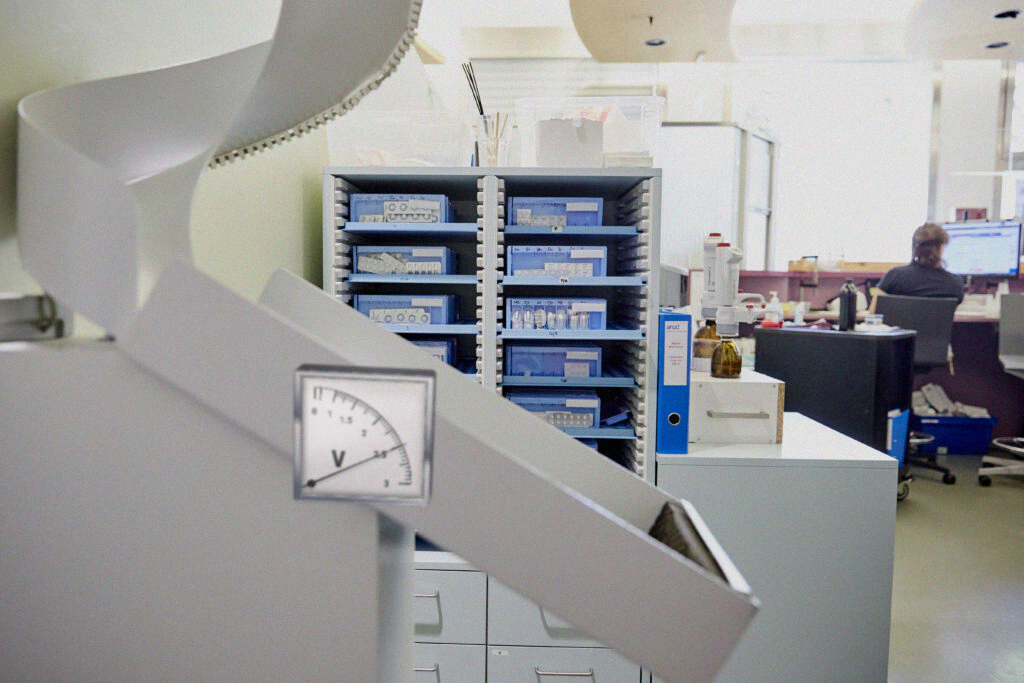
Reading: 2.5 V
